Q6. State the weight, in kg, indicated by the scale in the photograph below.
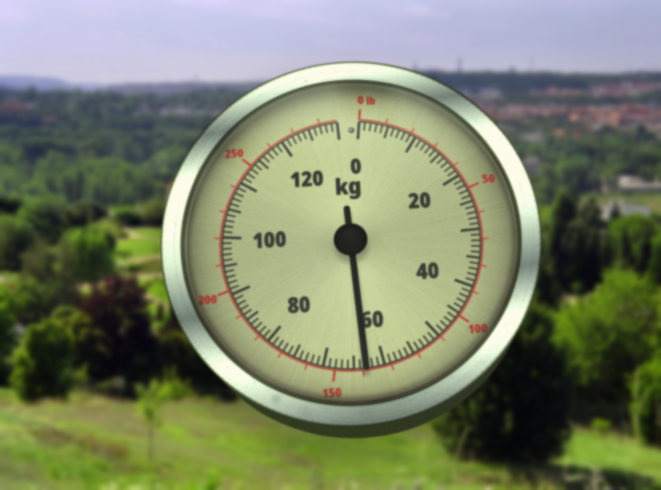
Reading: 63 kg
